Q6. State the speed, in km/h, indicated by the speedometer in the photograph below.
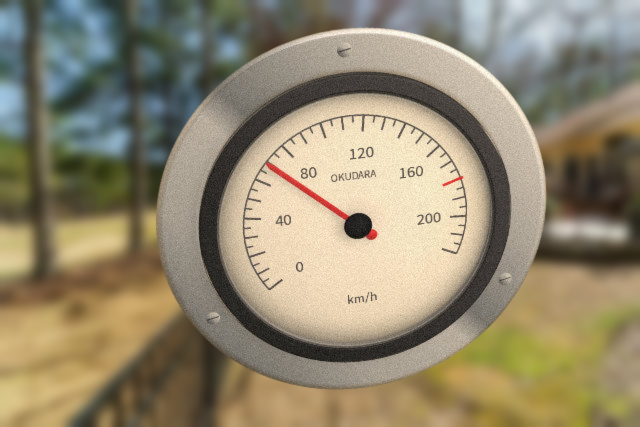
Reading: 70 km/h
